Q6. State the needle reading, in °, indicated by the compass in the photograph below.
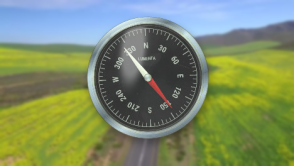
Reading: 145 °
